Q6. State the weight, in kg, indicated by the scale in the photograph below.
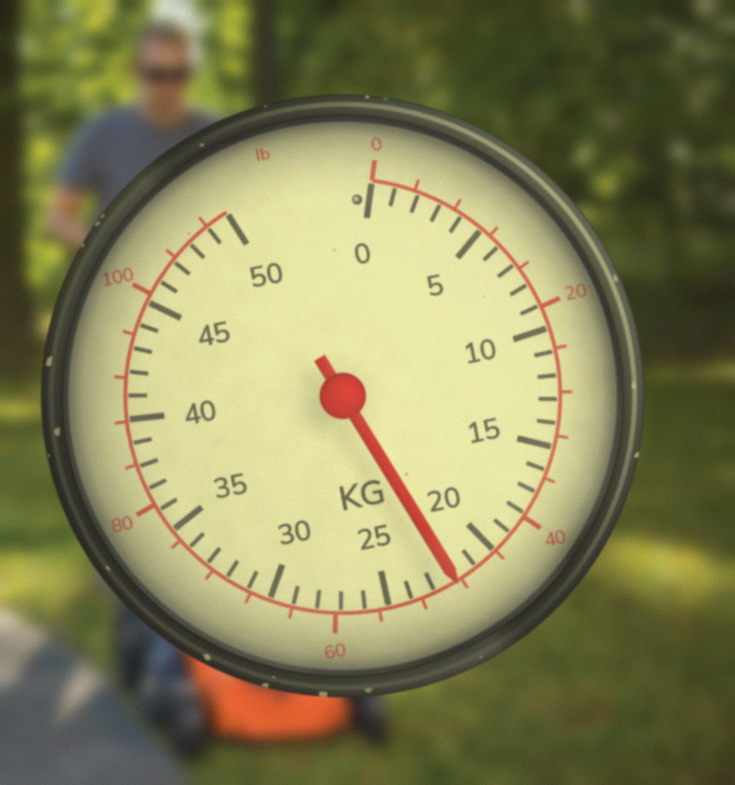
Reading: 22 kg
